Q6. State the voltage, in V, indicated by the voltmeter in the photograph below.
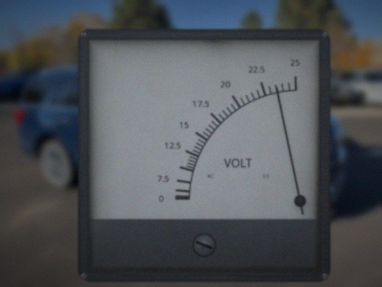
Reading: 23.5 V
